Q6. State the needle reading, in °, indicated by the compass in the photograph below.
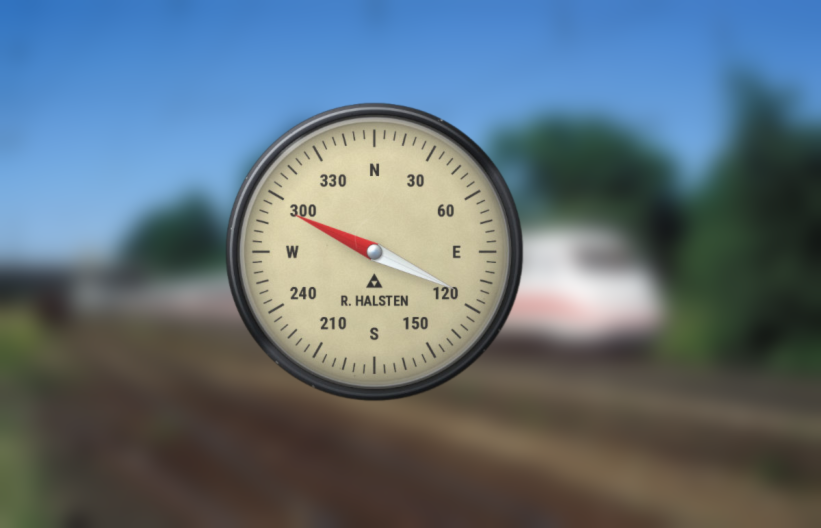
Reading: 295 °
